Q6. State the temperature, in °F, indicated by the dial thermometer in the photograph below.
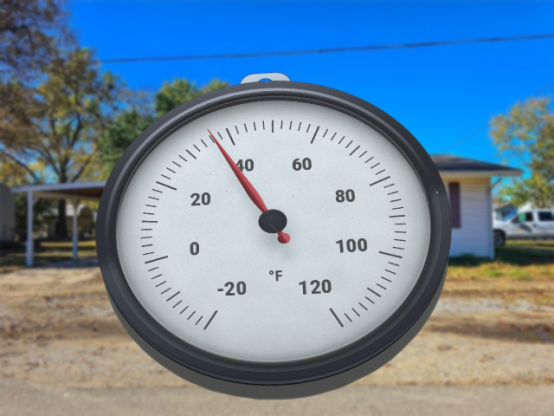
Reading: 36 °F
